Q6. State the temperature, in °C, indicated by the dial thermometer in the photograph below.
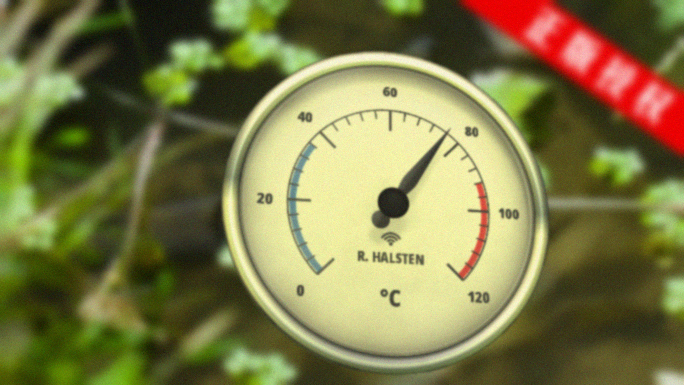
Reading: 76 °C
